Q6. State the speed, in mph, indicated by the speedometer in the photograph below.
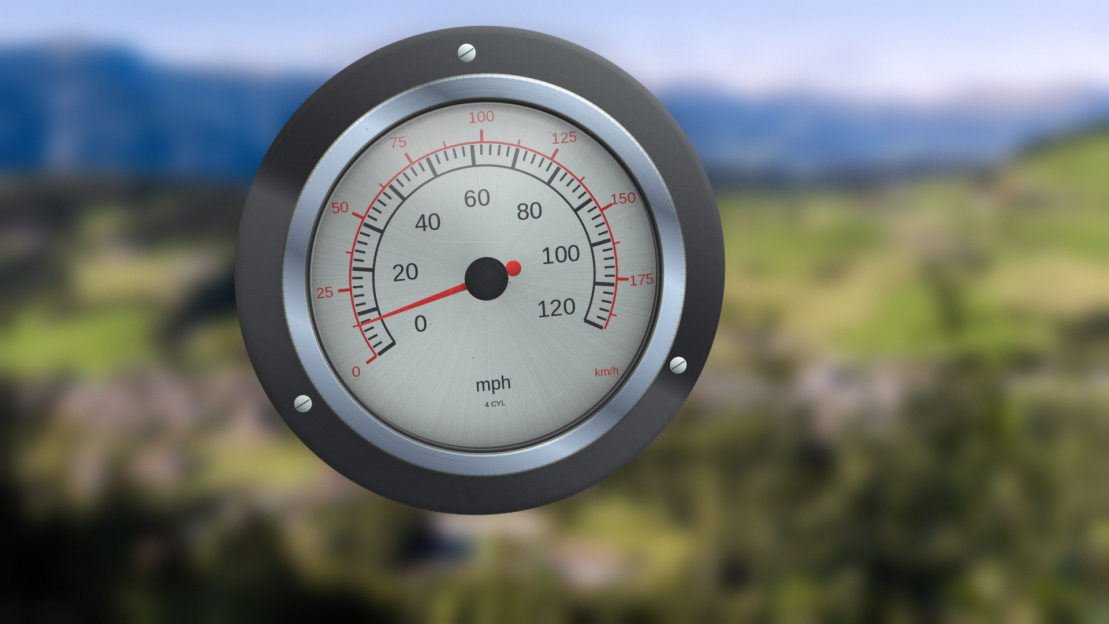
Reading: 8 mph
